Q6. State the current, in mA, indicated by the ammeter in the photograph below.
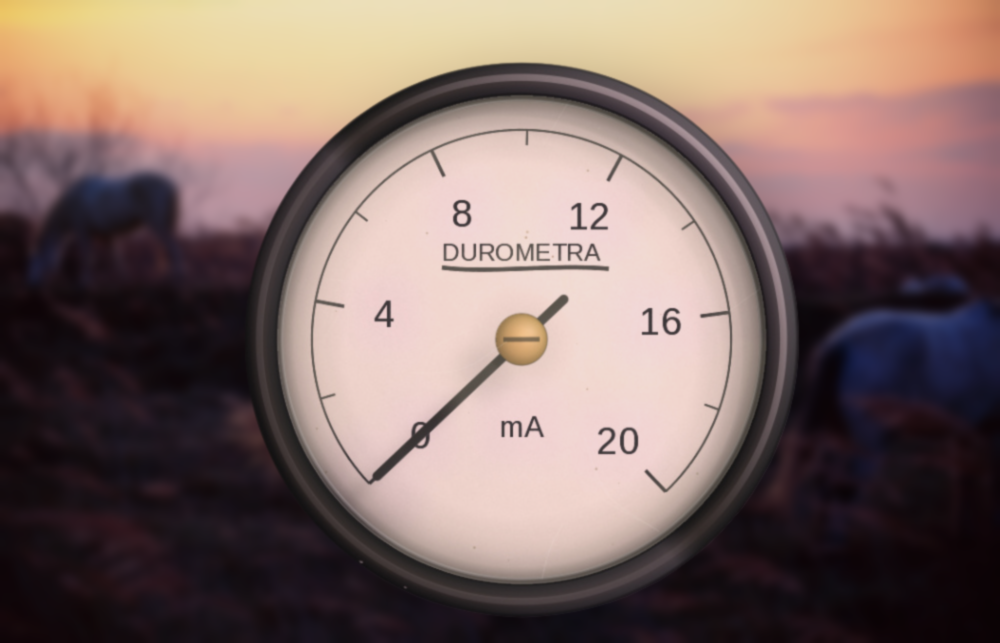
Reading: 0 mA
